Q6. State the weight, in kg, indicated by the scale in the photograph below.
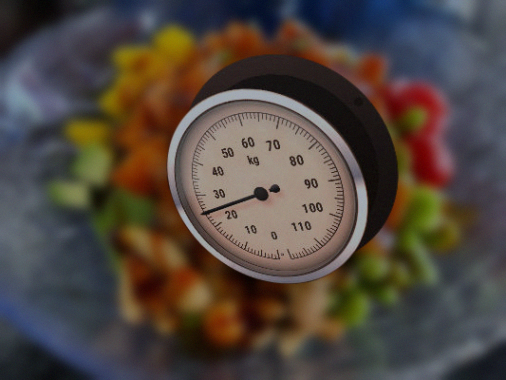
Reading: 25 kg
